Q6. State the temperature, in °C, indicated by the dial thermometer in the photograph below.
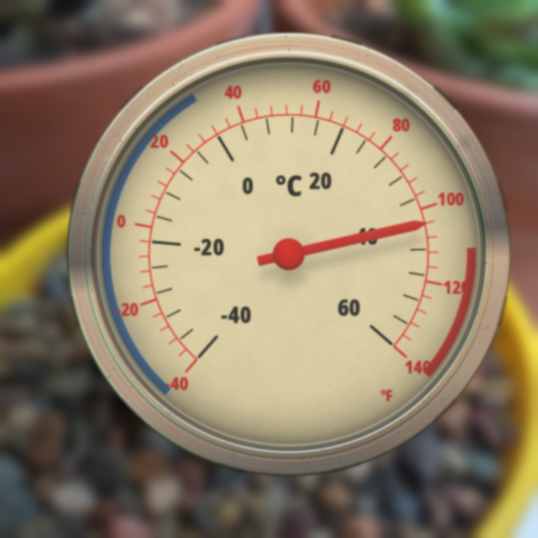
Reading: 40 °C
